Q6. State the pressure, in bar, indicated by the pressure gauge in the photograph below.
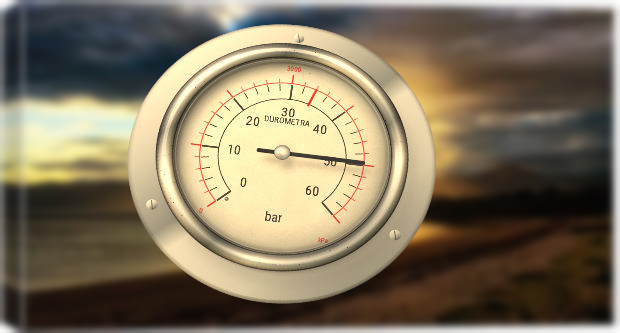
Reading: 50 bar
